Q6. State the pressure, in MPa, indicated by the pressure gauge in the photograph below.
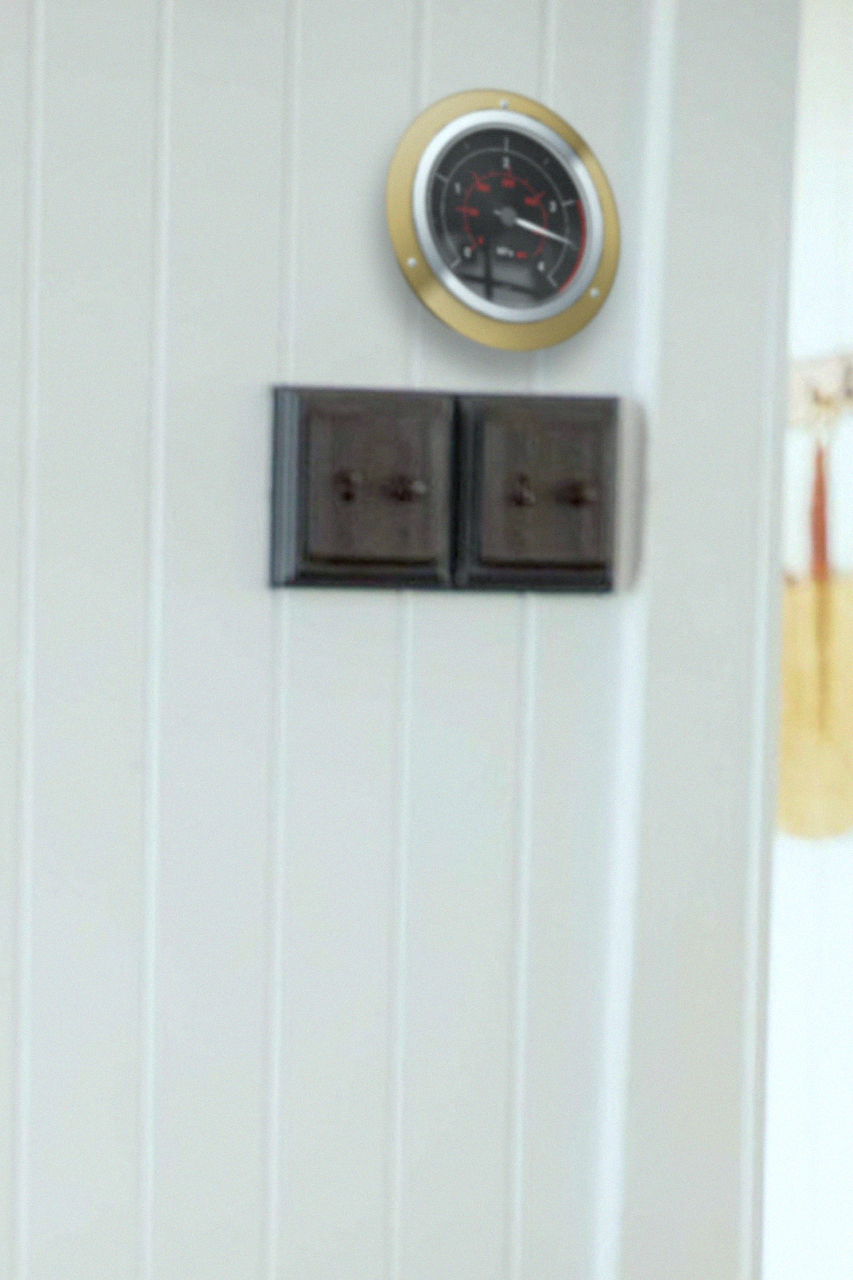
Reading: 3.5 MPa
